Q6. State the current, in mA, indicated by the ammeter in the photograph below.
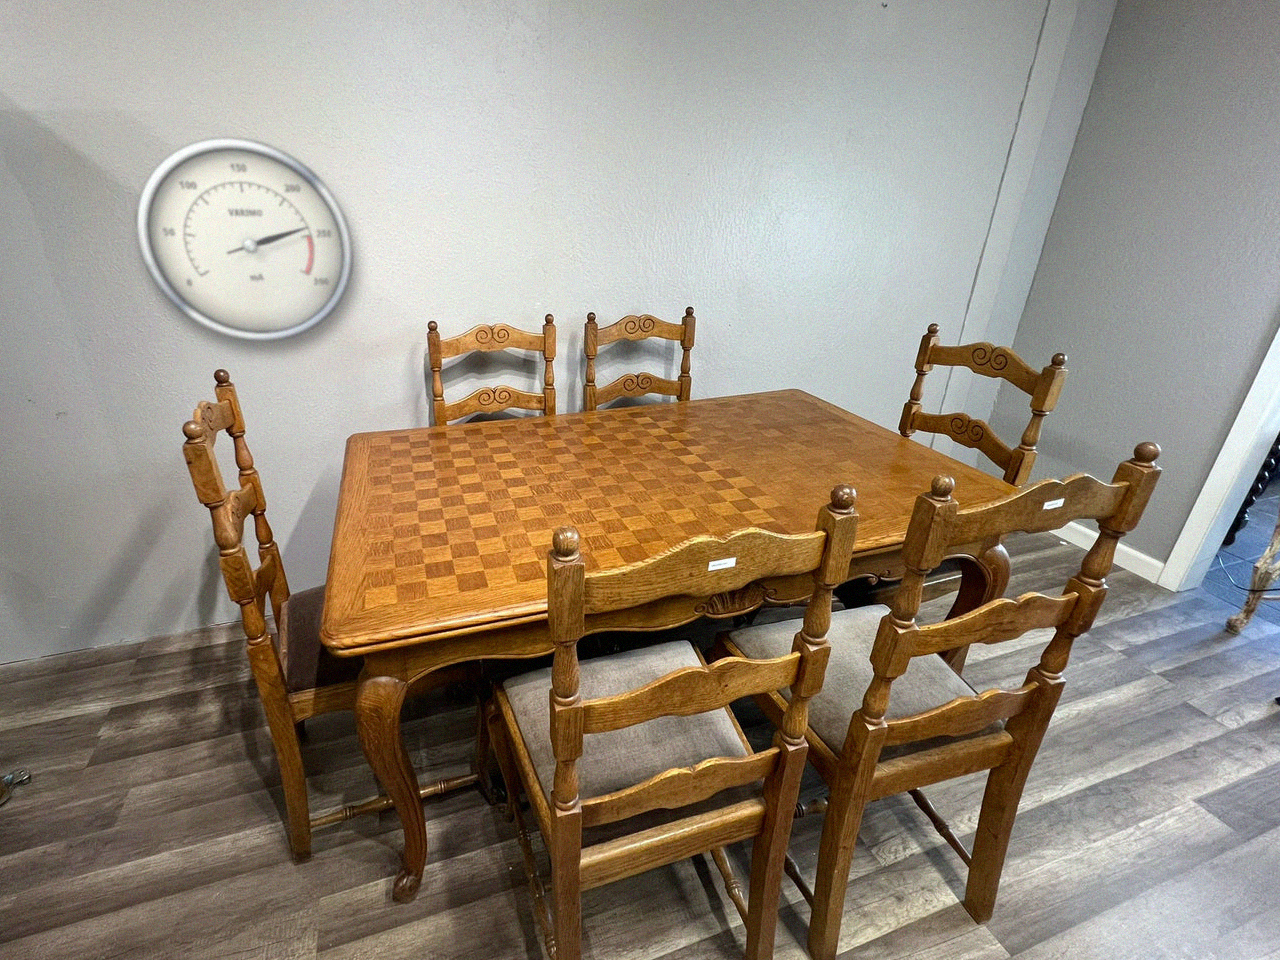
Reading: 240 mA
